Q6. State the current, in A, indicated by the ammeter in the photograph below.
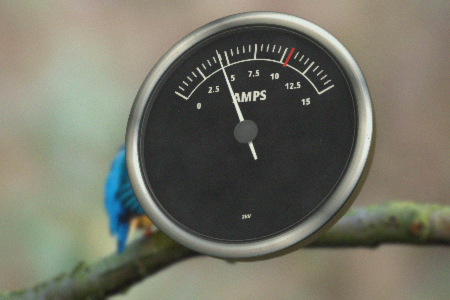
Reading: 4.5 A
